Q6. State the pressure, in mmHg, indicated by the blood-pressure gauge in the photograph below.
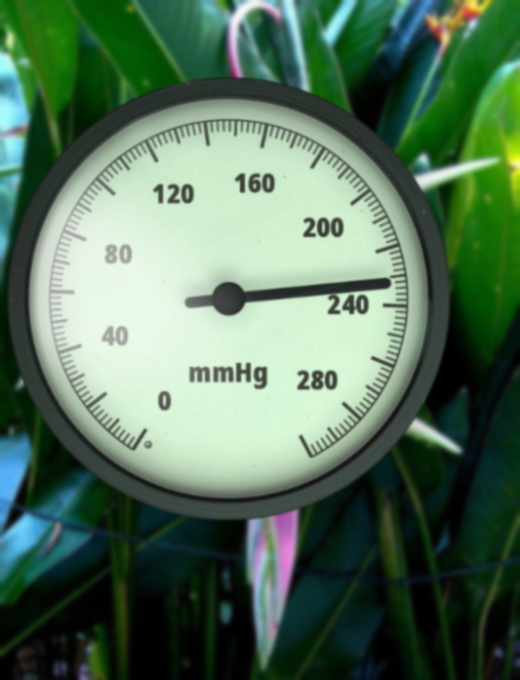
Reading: 232 mmHg
